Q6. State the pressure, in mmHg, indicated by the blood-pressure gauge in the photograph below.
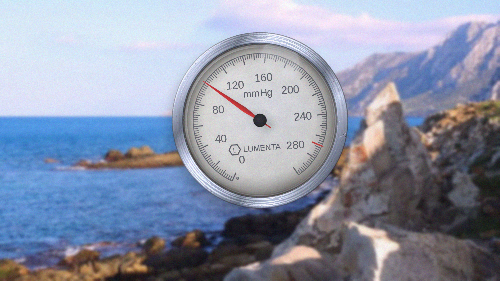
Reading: 100 mmHg
